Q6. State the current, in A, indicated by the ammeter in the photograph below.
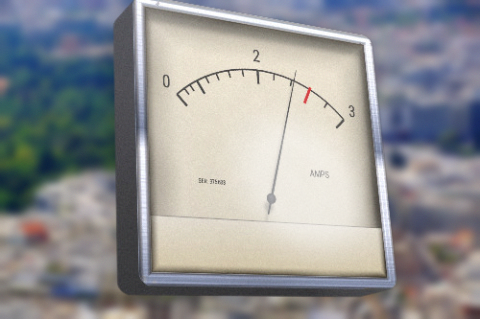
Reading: 2.4 A
